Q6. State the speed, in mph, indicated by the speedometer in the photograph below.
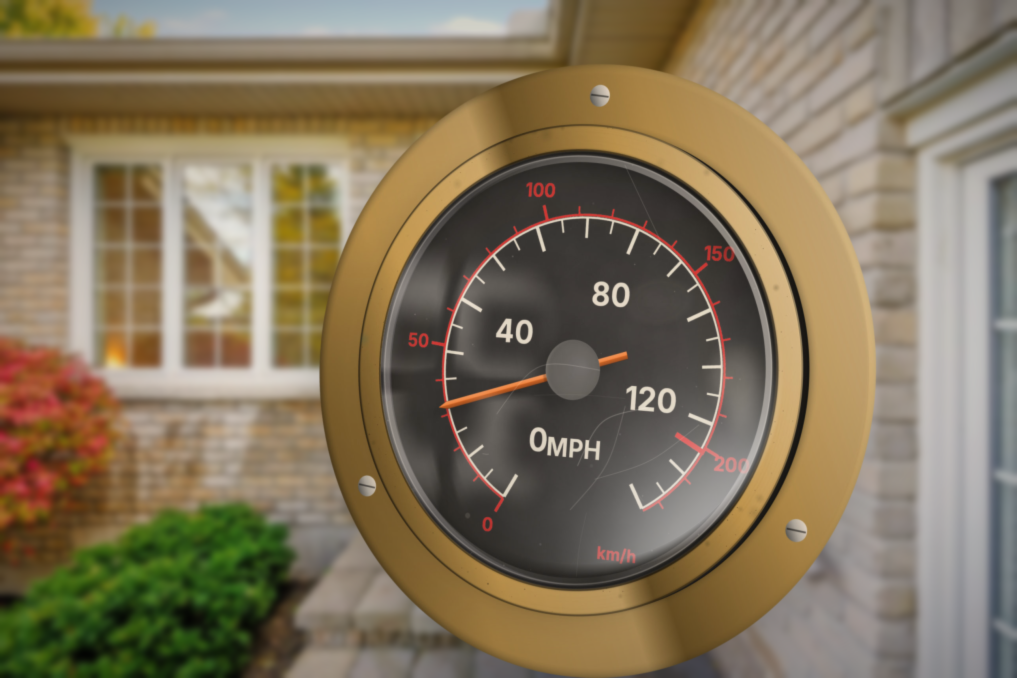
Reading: 20 mph
